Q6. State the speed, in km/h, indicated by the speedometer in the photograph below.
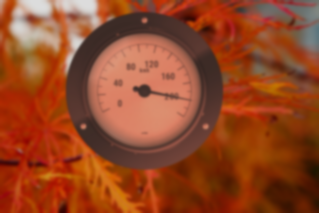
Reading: 200 km/h
